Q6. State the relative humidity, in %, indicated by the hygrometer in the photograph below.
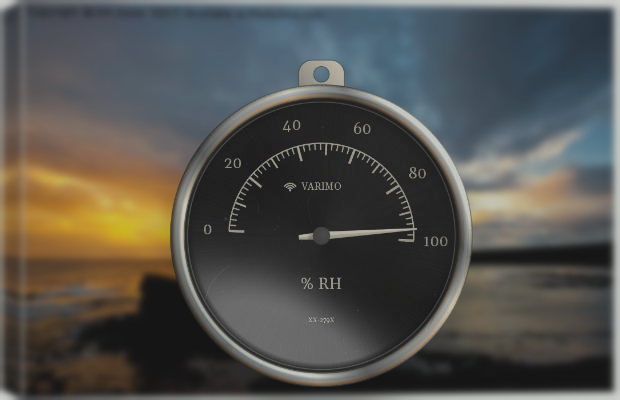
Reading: 96 %
